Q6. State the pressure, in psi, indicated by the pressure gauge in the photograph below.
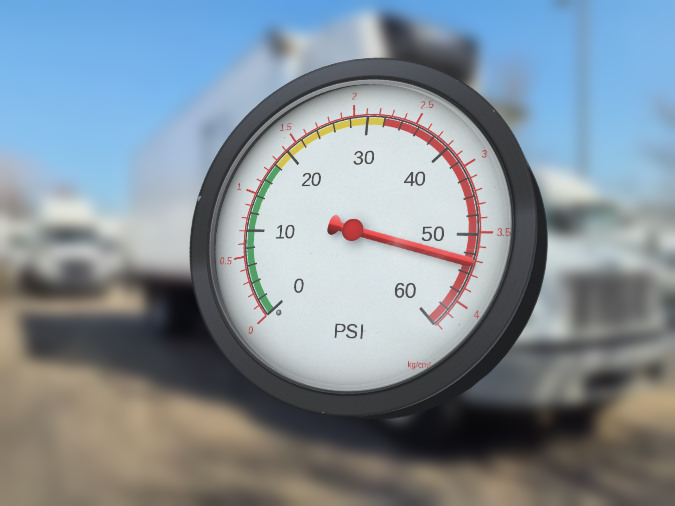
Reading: 53 psi
